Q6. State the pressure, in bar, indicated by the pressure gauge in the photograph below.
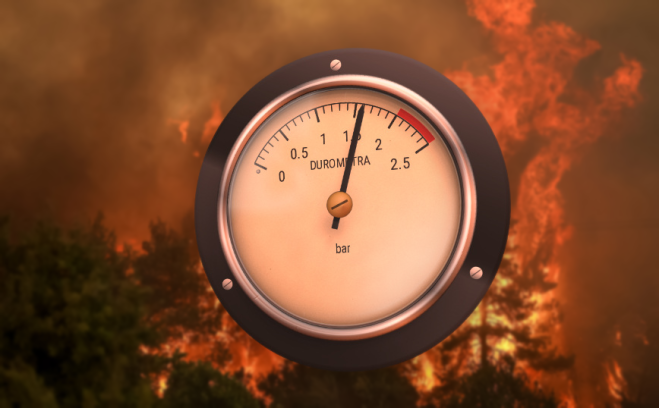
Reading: 1.6 bar
